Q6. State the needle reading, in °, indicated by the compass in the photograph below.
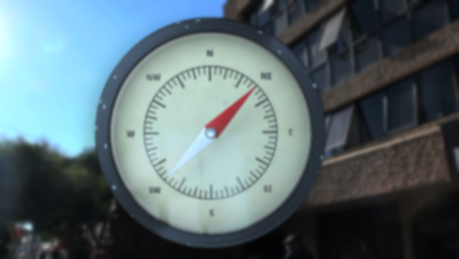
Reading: 45 °
